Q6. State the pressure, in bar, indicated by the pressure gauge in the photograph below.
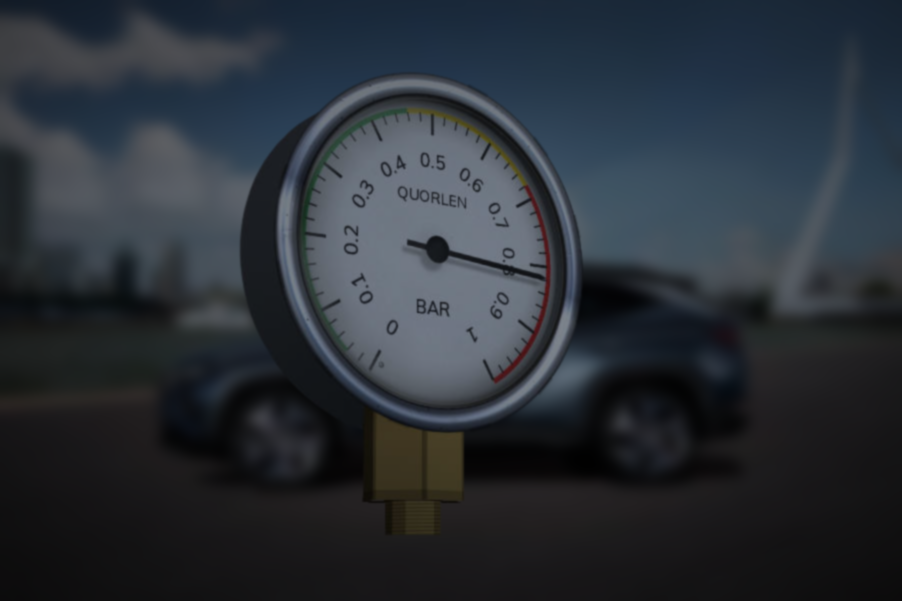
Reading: 0.82 bar
